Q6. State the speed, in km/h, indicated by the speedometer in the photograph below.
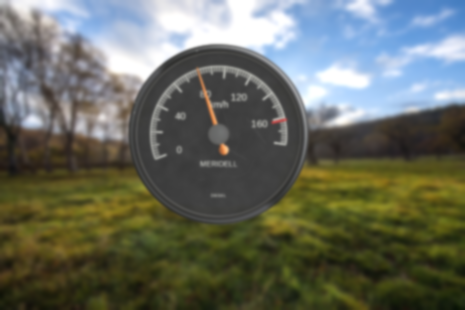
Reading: 80 km/h
